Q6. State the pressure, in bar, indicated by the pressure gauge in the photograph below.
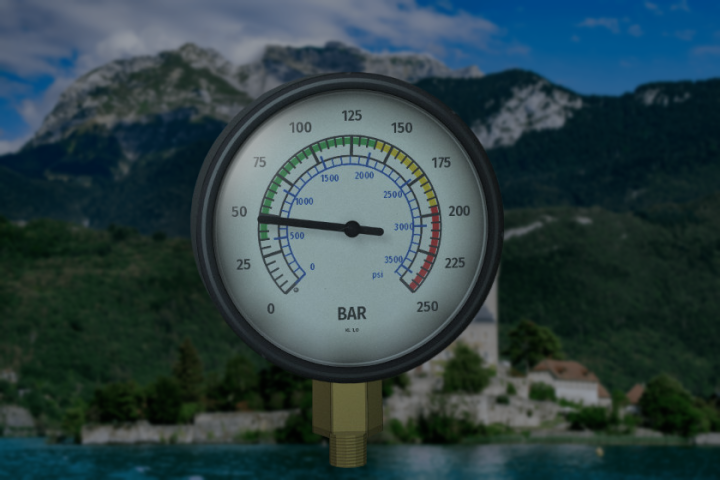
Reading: 47.5 bar
